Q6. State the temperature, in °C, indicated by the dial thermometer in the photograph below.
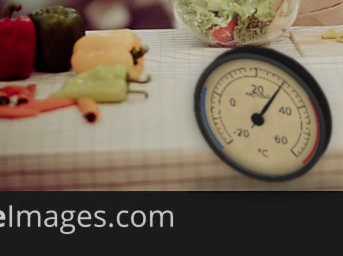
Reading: 30 °C
